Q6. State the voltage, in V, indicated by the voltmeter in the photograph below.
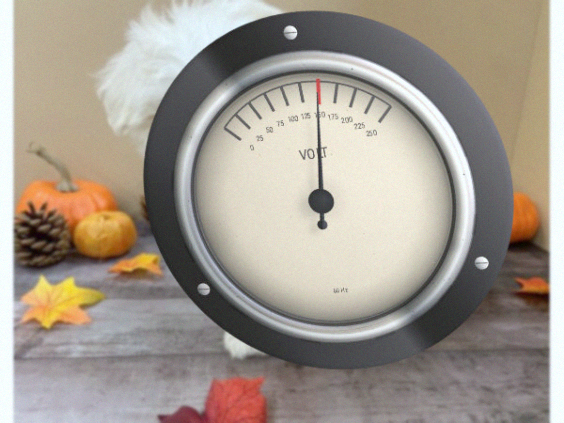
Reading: 150 V
